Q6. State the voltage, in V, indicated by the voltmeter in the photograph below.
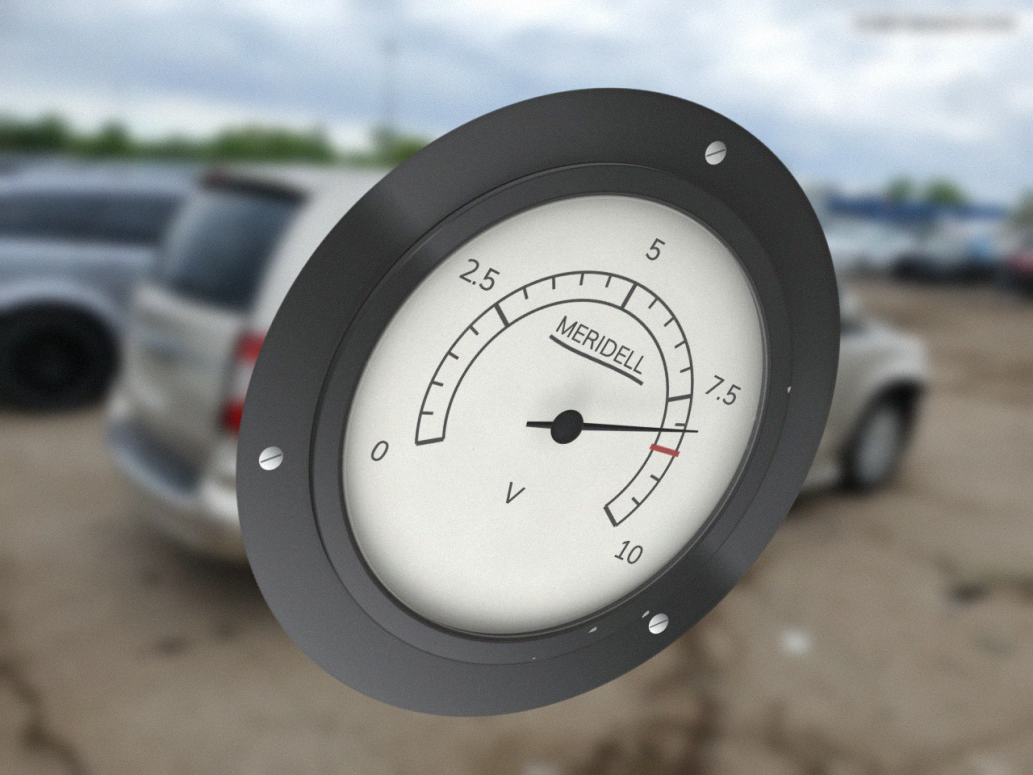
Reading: 8 V
